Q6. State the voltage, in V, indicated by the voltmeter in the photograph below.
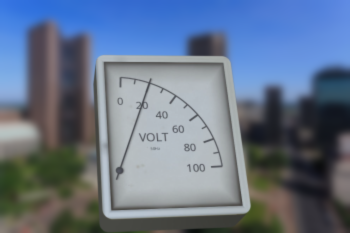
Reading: 20 V
